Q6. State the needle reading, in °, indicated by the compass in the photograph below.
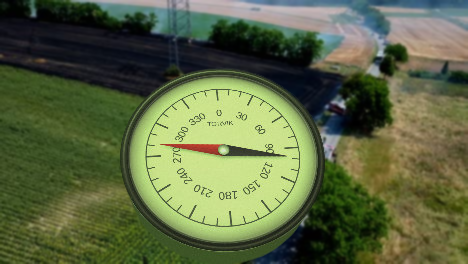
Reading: 280 °
